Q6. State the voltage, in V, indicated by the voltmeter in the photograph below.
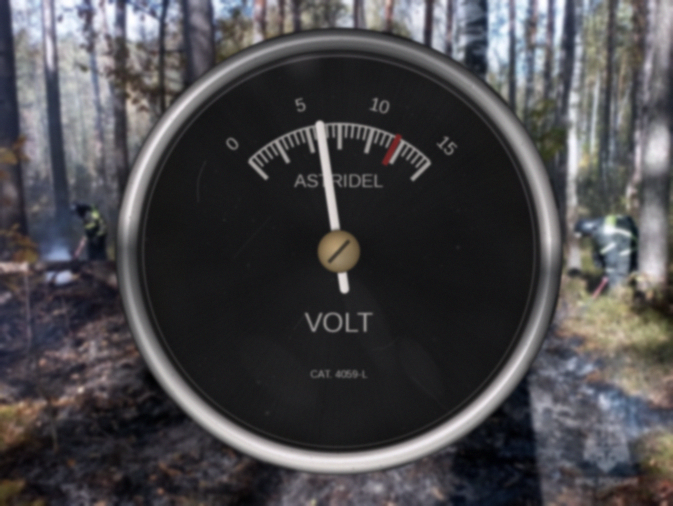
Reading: 6 V
